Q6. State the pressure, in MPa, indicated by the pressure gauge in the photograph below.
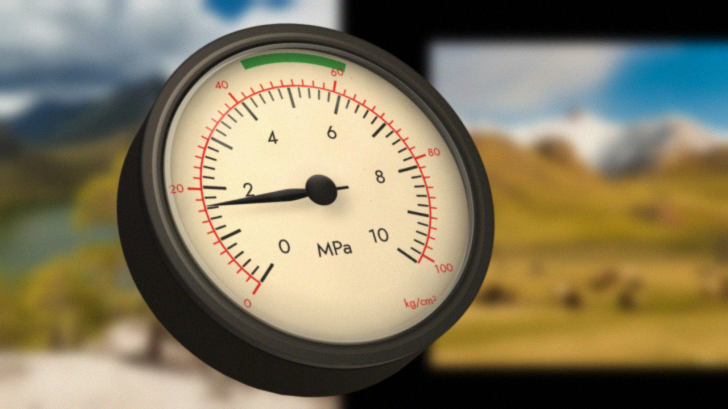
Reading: 1.6 MPa
